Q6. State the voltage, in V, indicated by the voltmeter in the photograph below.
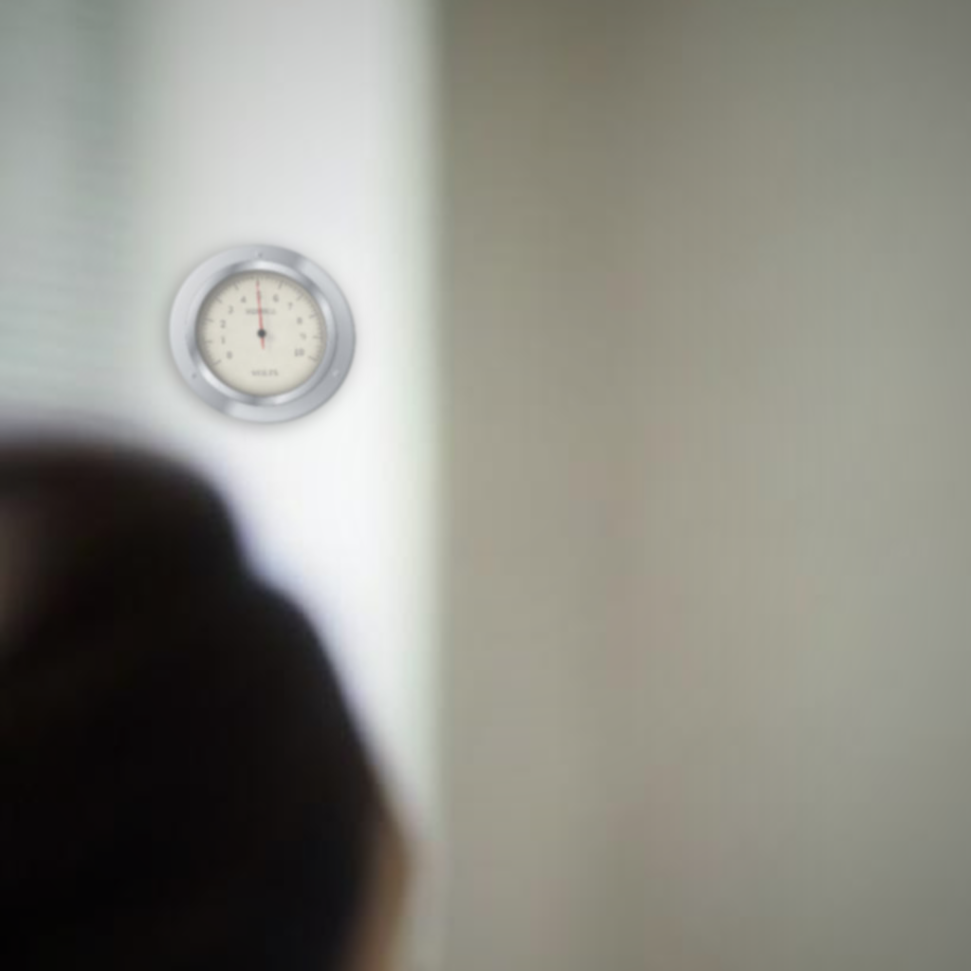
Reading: 5 V
